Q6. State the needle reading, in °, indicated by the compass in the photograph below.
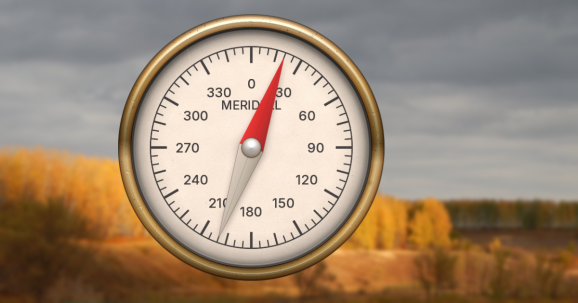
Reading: 20 °
